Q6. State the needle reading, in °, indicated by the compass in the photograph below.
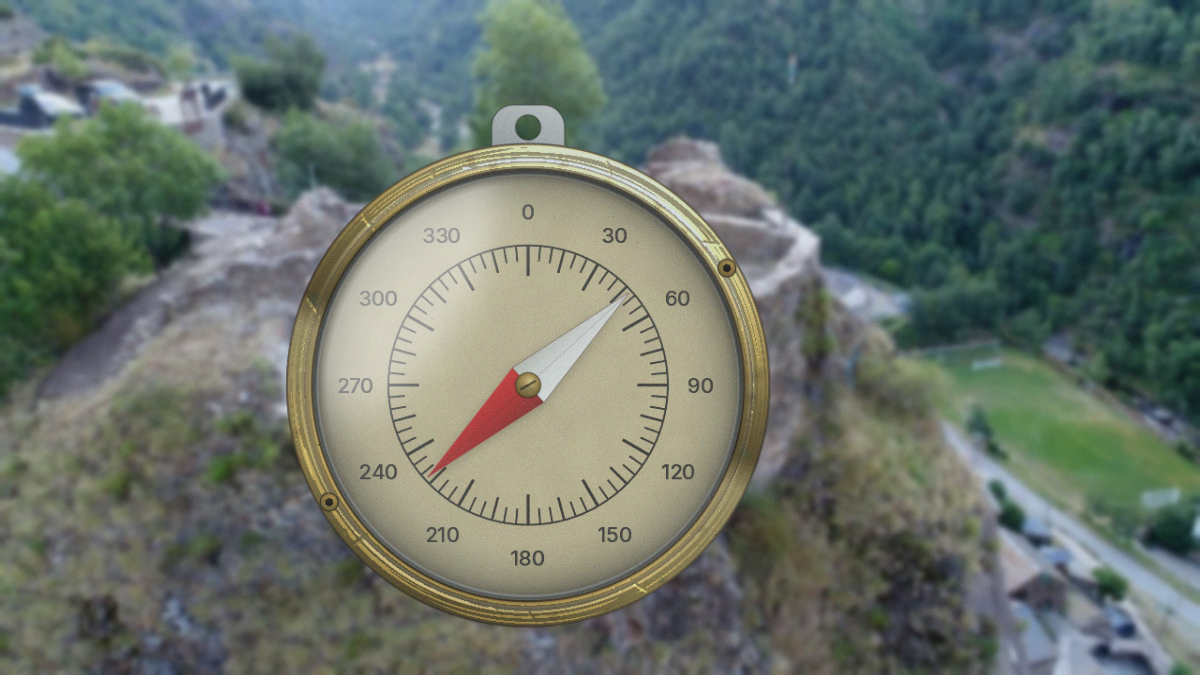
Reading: 227.5 °
